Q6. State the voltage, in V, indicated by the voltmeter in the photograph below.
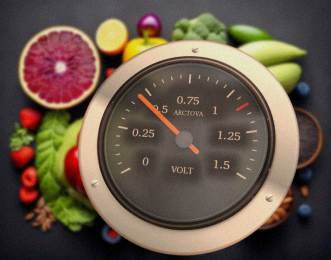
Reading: 0.45 V
